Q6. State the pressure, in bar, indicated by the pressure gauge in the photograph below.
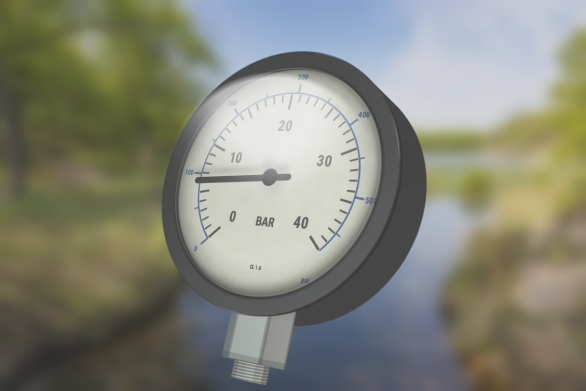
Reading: 6 bar
